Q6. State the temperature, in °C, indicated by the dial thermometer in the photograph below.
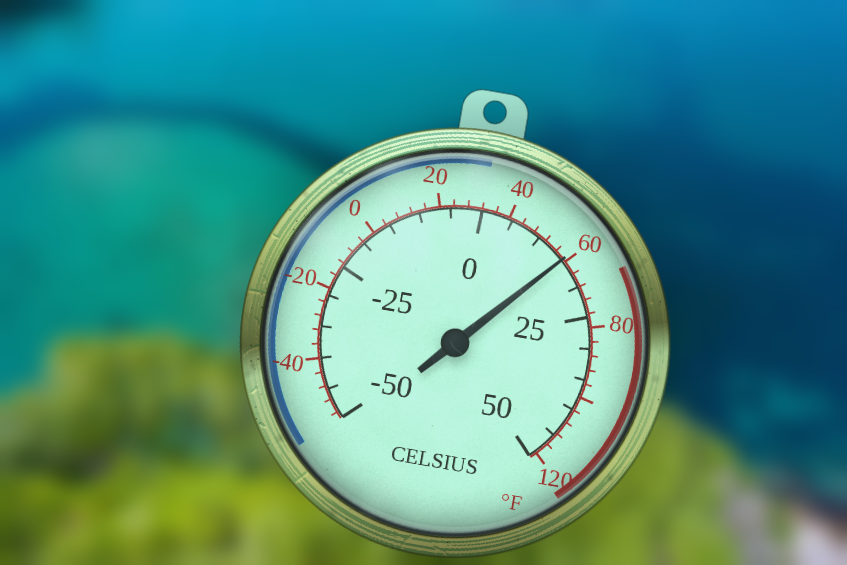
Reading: 15 °C
